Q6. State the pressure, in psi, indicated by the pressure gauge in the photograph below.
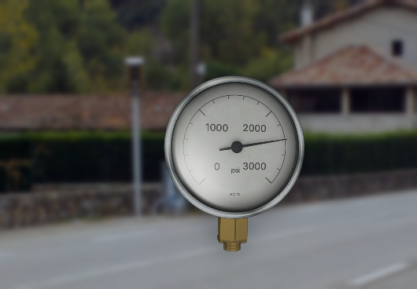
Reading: 2400 psi
